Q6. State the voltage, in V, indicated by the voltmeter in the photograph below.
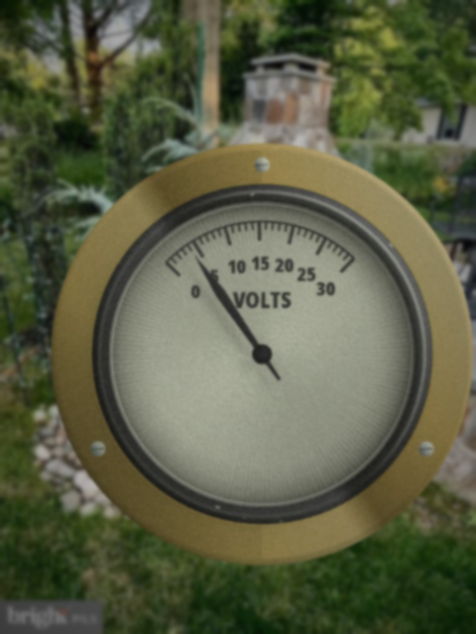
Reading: 4 V
